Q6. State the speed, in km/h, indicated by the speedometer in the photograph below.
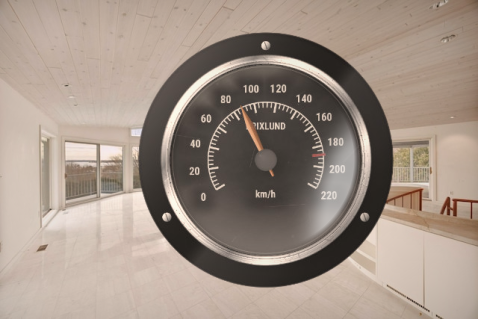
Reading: 88 km/h
